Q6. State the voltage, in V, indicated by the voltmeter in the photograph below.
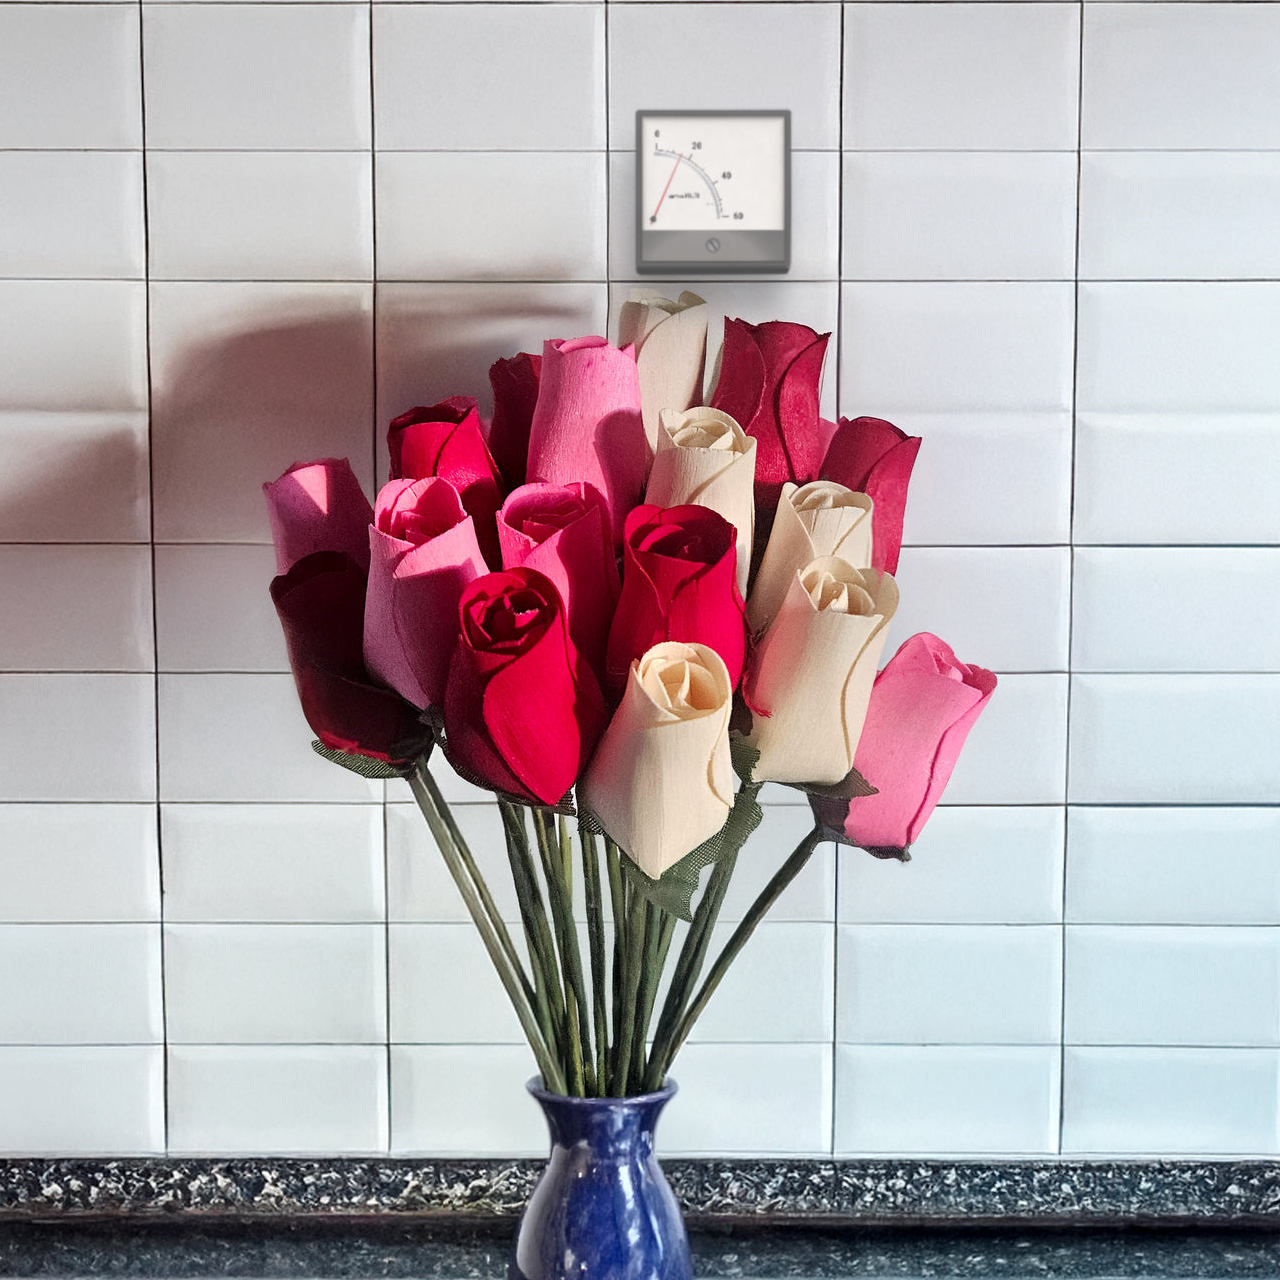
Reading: 15 V
